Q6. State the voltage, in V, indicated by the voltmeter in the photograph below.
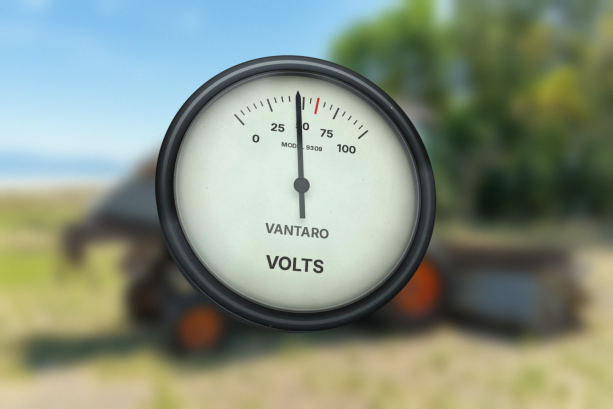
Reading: 45 V
